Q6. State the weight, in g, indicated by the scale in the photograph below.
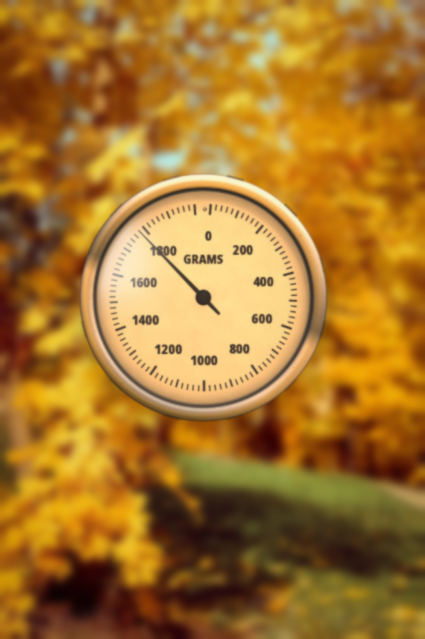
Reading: 1780 g
